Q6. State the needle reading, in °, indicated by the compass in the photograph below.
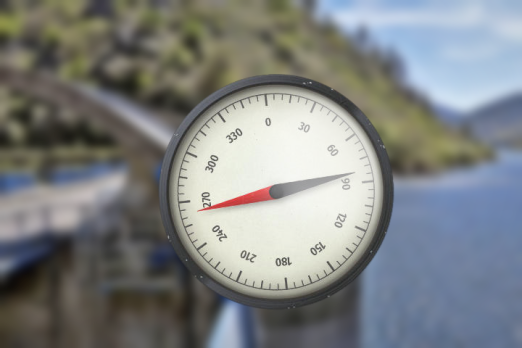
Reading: 262.5 °
